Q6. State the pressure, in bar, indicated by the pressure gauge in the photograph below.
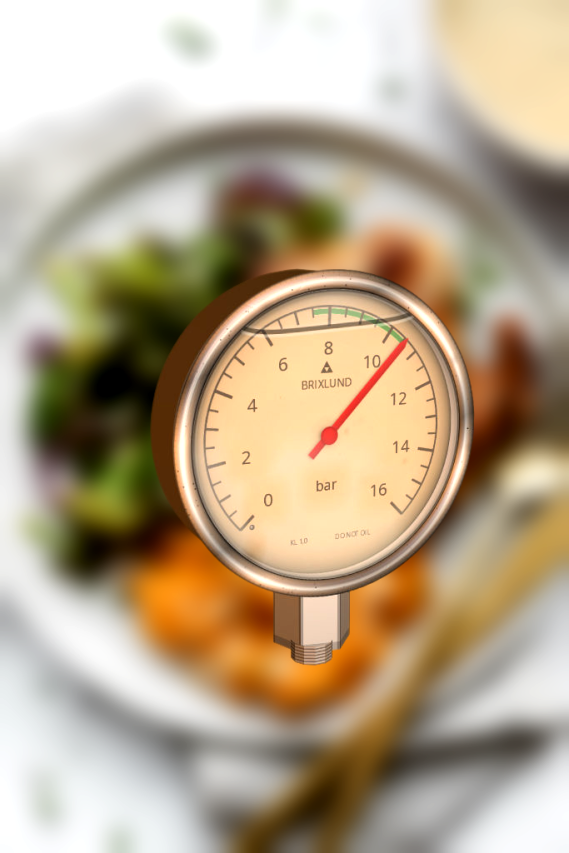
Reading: 10.5 bar
